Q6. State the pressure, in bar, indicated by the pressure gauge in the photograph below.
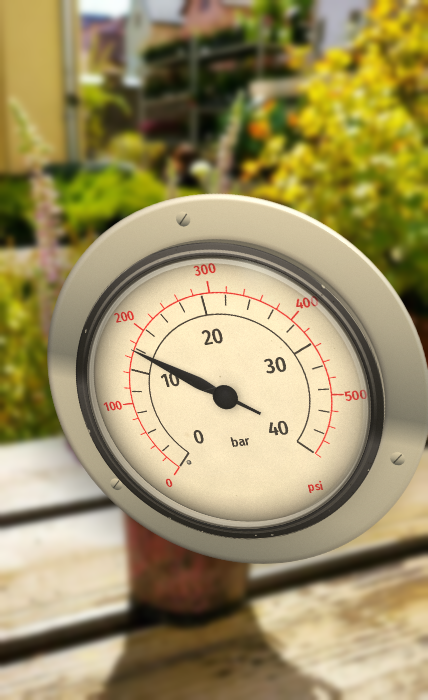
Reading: 12 bar
